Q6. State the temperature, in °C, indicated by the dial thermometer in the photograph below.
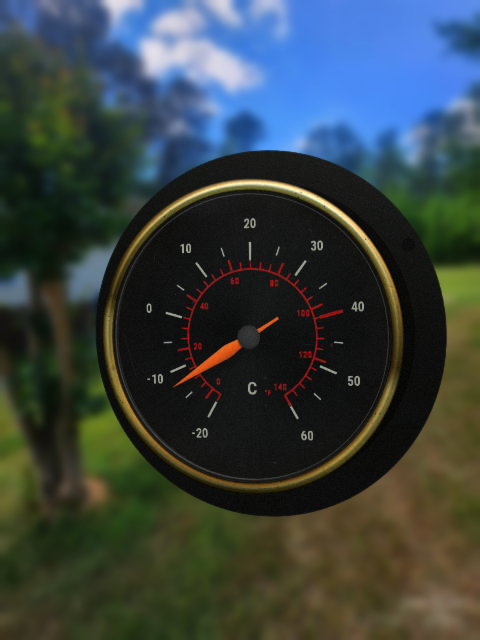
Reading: -12.5 °C
